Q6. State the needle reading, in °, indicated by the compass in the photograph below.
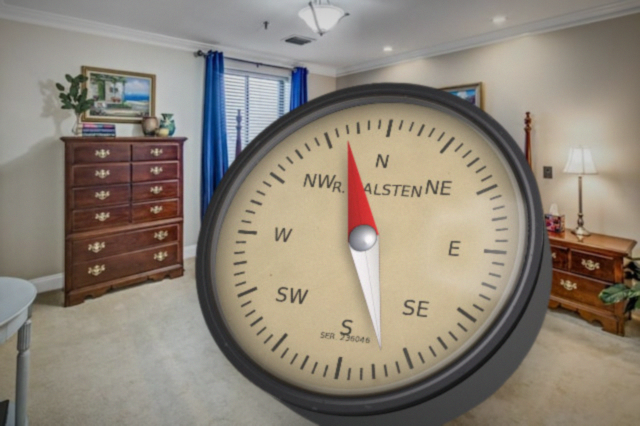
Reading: 340 °
